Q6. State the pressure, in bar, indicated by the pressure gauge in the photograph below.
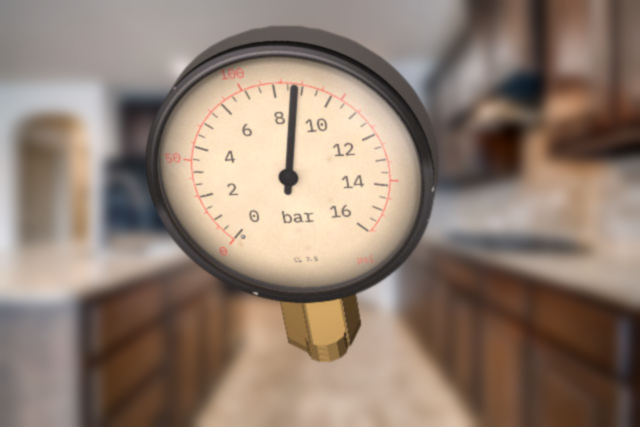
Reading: 8.75 bar
